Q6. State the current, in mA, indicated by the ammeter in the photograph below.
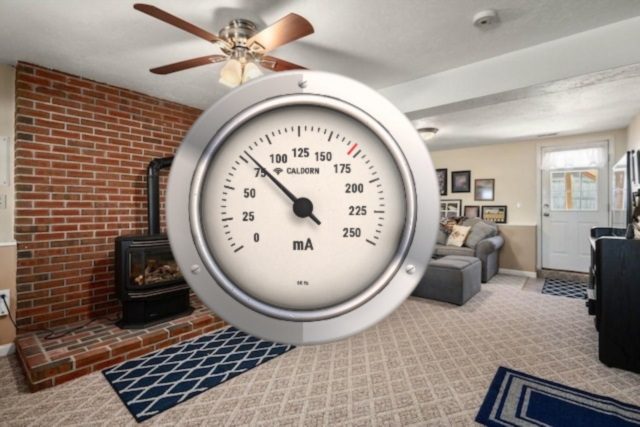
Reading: 80 mA
